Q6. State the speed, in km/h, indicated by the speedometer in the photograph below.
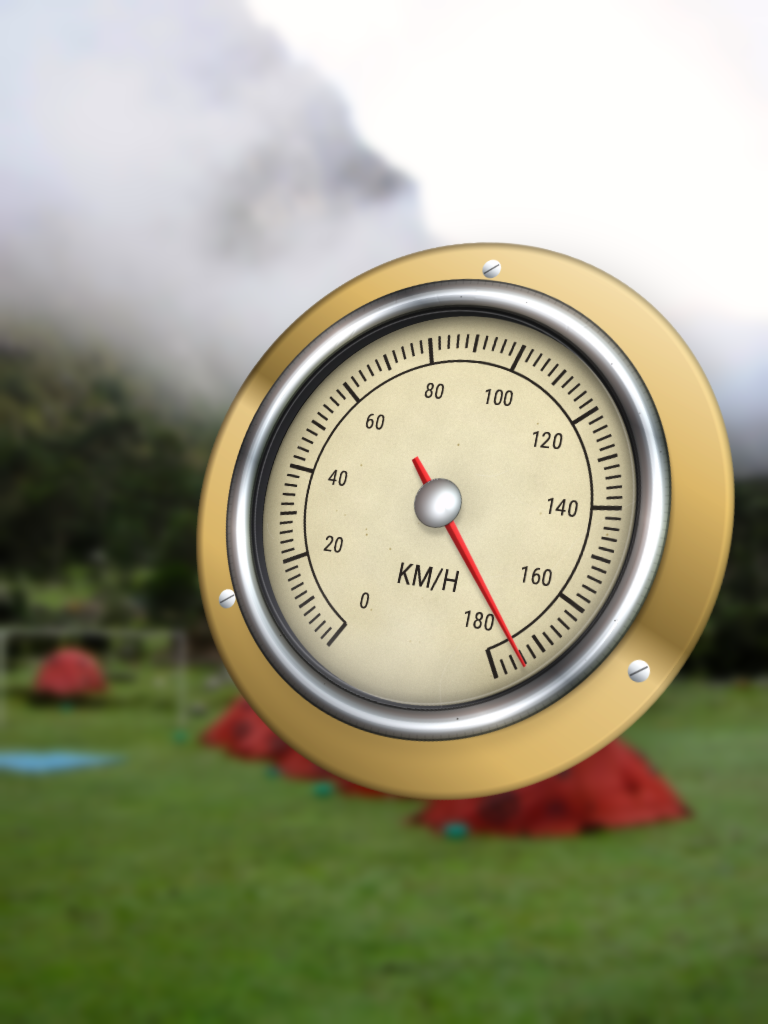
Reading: 174 km/h
